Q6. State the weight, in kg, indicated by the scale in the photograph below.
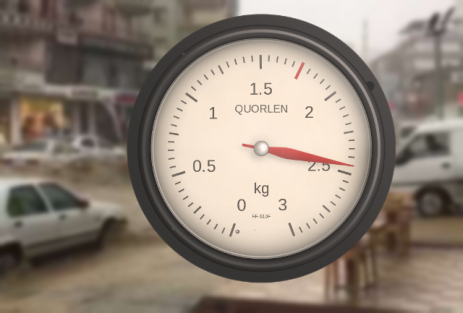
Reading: 2.45 kg
